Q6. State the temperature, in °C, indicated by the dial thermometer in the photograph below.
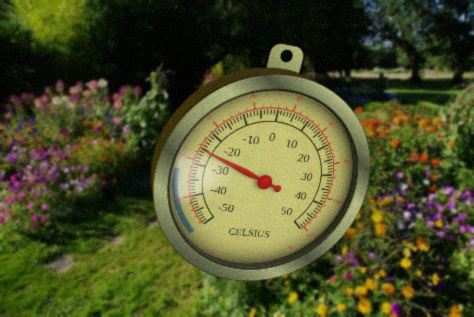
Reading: -25 °C
